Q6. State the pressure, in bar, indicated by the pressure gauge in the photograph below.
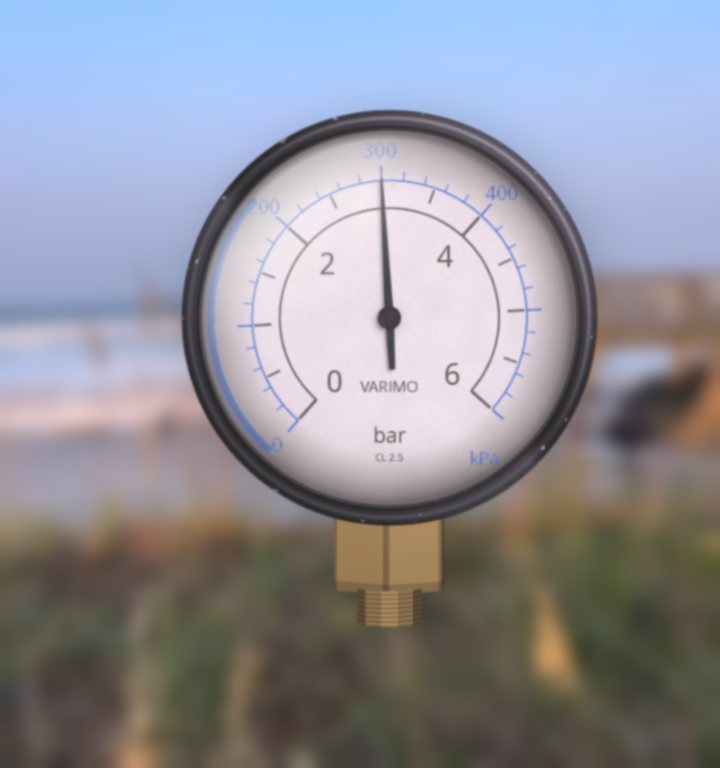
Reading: 3 bar
